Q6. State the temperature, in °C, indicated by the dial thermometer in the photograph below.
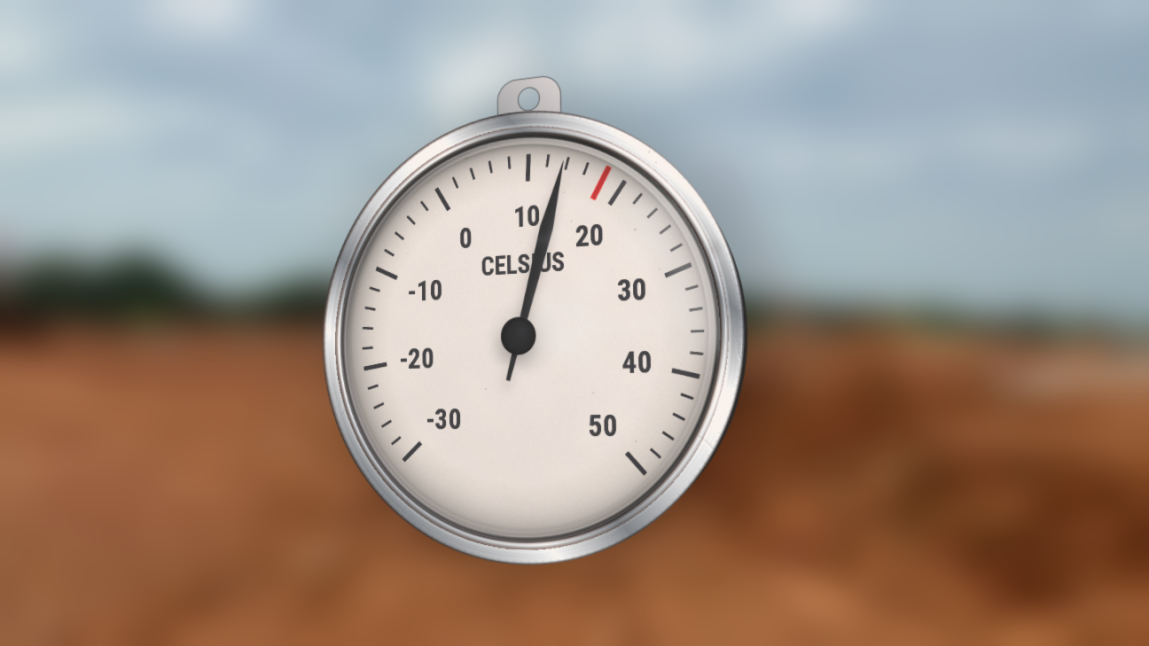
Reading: 14 °C
